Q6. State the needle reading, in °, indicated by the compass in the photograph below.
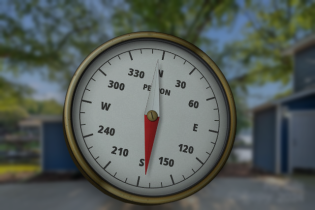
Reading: 175 °
